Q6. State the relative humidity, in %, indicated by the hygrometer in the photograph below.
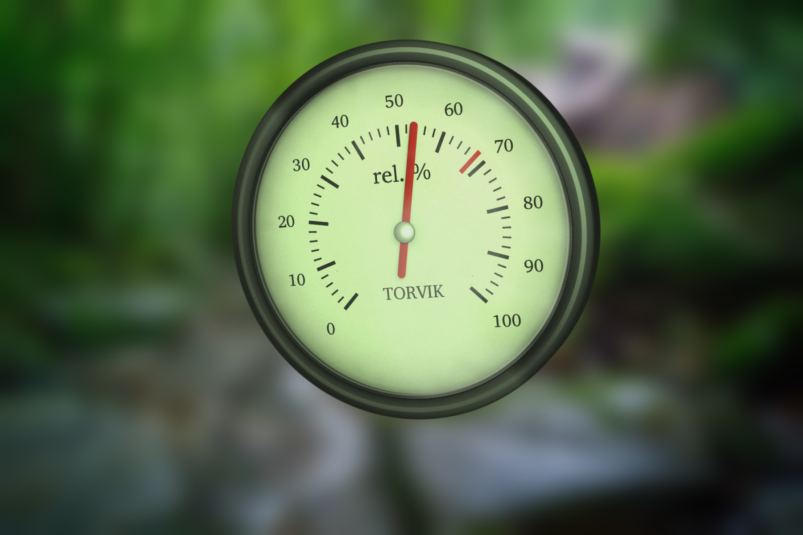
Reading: 54 %
